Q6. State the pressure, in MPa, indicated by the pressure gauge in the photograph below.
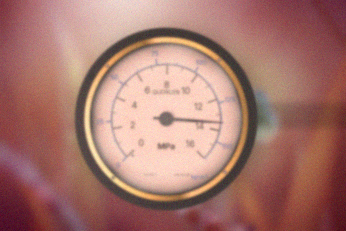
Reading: 13.5 MPa
